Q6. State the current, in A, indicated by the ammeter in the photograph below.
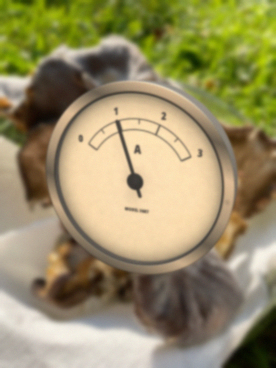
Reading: 1 A
